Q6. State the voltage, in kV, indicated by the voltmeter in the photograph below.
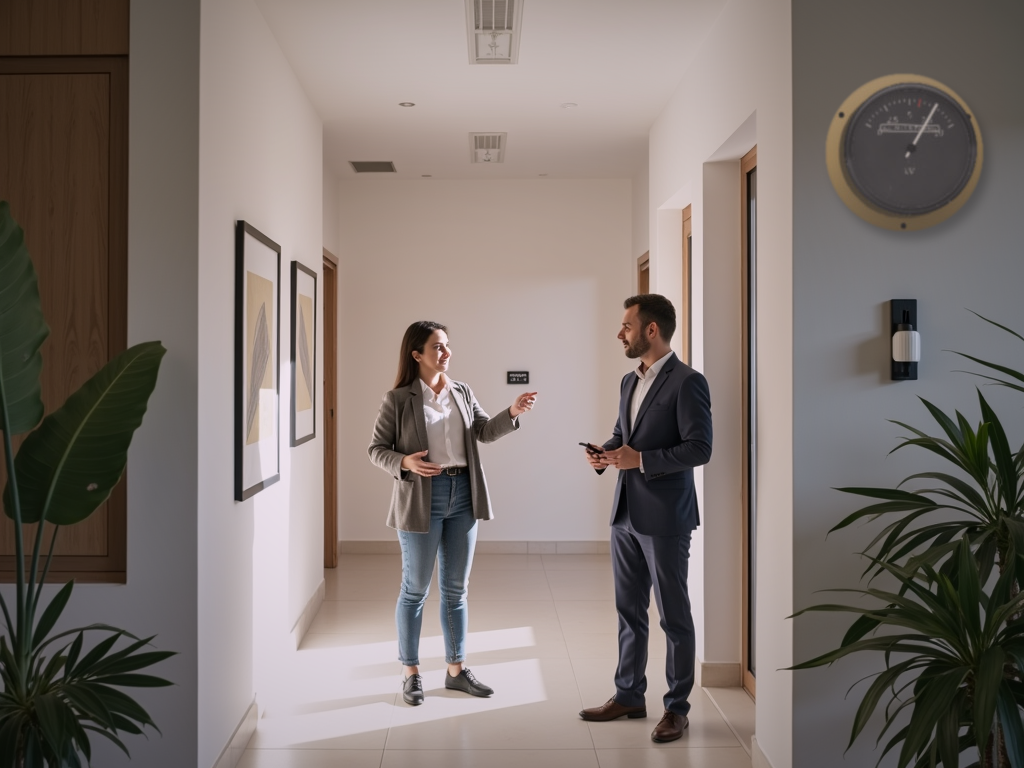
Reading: 7.5 kV
